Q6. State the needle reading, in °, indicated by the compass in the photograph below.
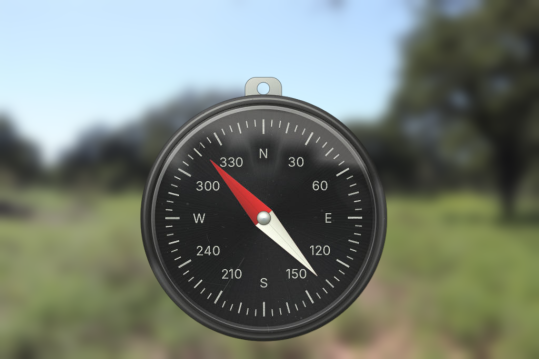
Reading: 317.5 °
